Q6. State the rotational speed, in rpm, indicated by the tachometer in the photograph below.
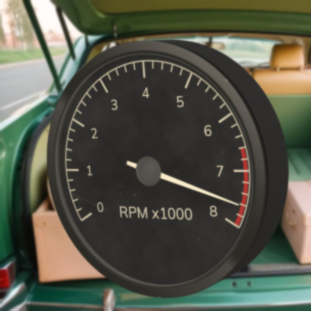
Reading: 7600 rpm
